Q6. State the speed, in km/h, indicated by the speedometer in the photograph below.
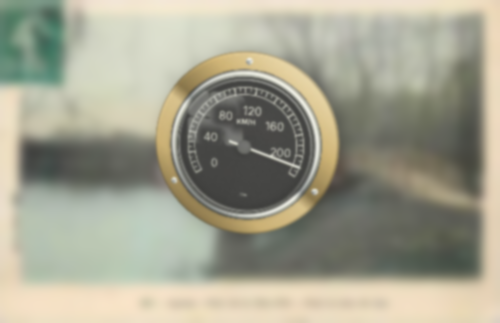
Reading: 210 km/h
